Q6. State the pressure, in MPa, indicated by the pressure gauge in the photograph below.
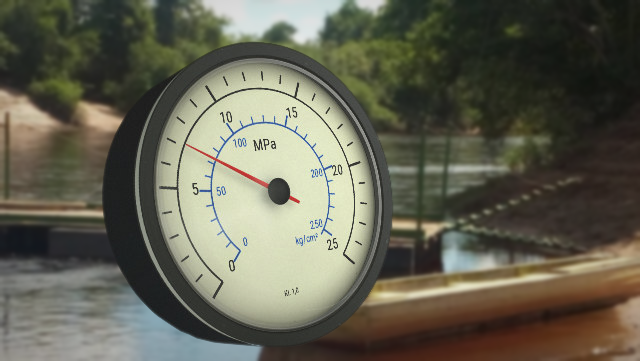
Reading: 7 MPa
